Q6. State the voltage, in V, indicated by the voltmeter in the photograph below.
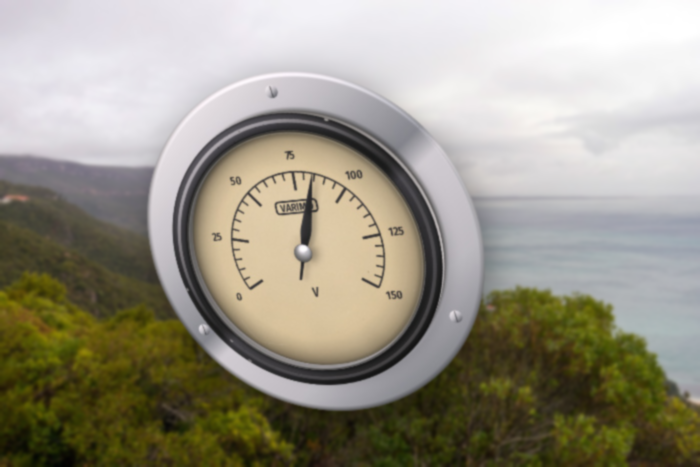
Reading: 85 V
